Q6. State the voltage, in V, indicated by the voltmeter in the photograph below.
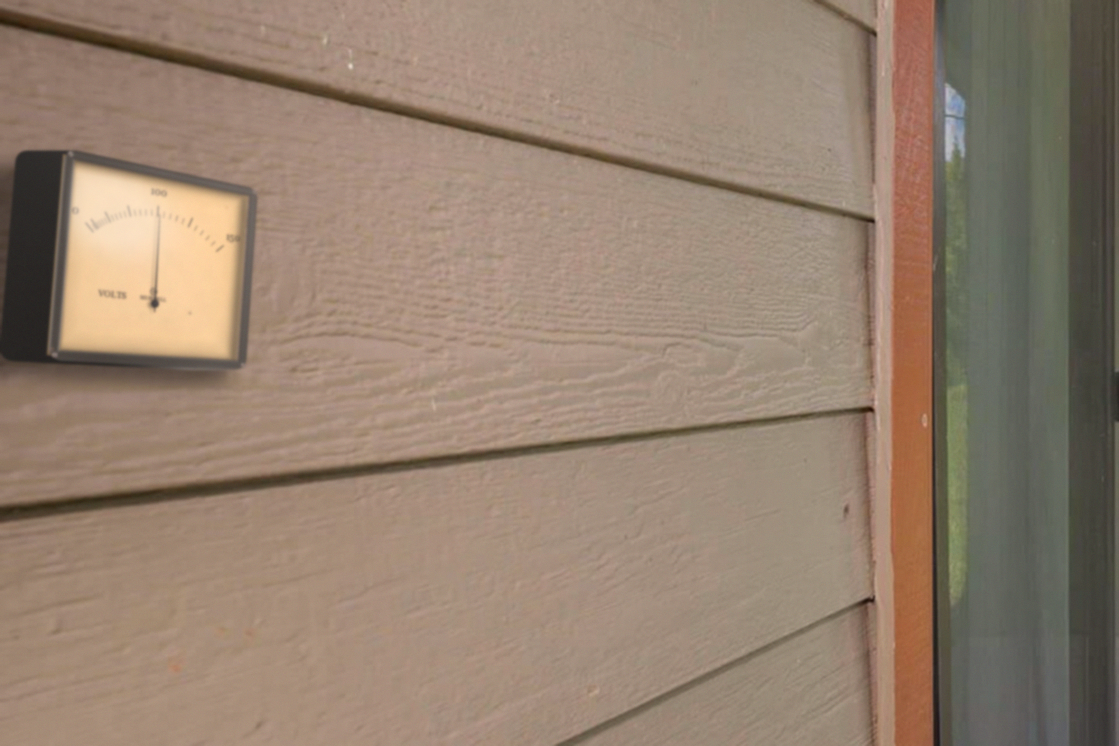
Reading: 100 V
